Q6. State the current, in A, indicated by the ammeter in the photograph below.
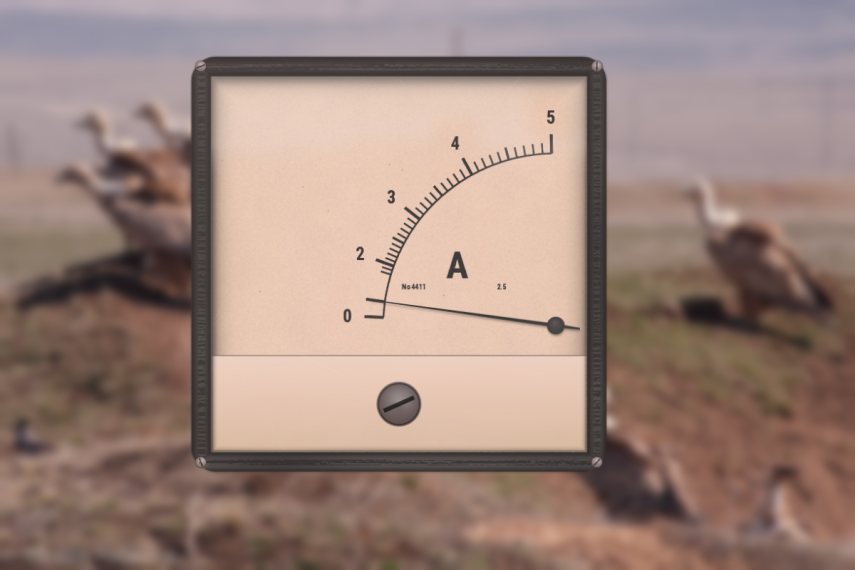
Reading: 1 A
